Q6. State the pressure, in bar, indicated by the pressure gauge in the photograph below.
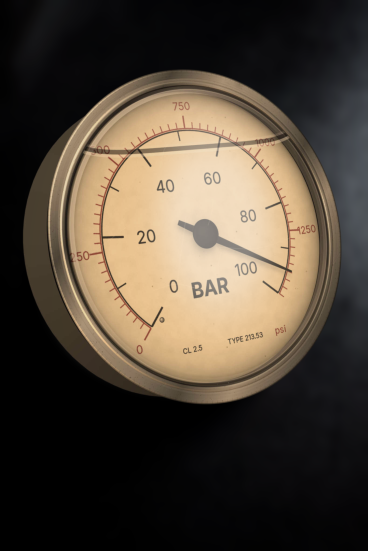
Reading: 95 bar
